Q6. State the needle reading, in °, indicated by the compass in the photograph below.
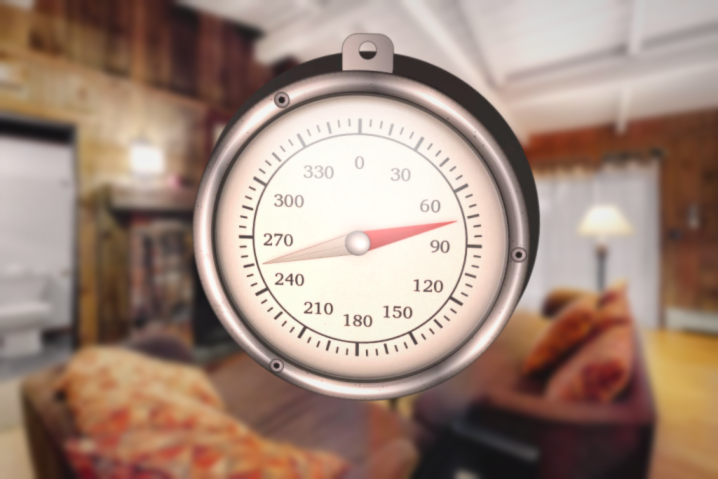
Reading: 75 °
